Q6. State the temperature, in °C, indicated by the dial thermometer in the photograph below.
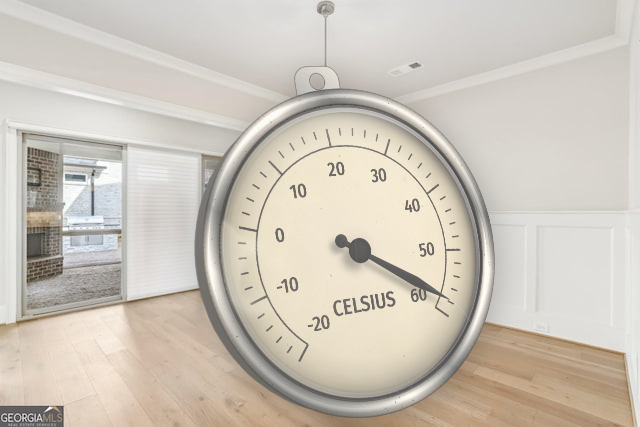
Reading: 58 °C
